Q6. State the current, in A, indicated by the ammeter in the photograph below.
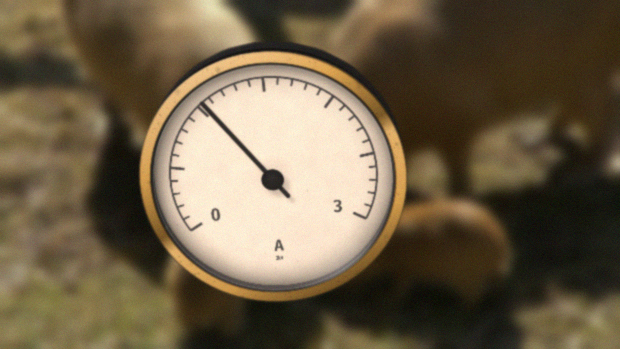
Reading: 1.05 A
